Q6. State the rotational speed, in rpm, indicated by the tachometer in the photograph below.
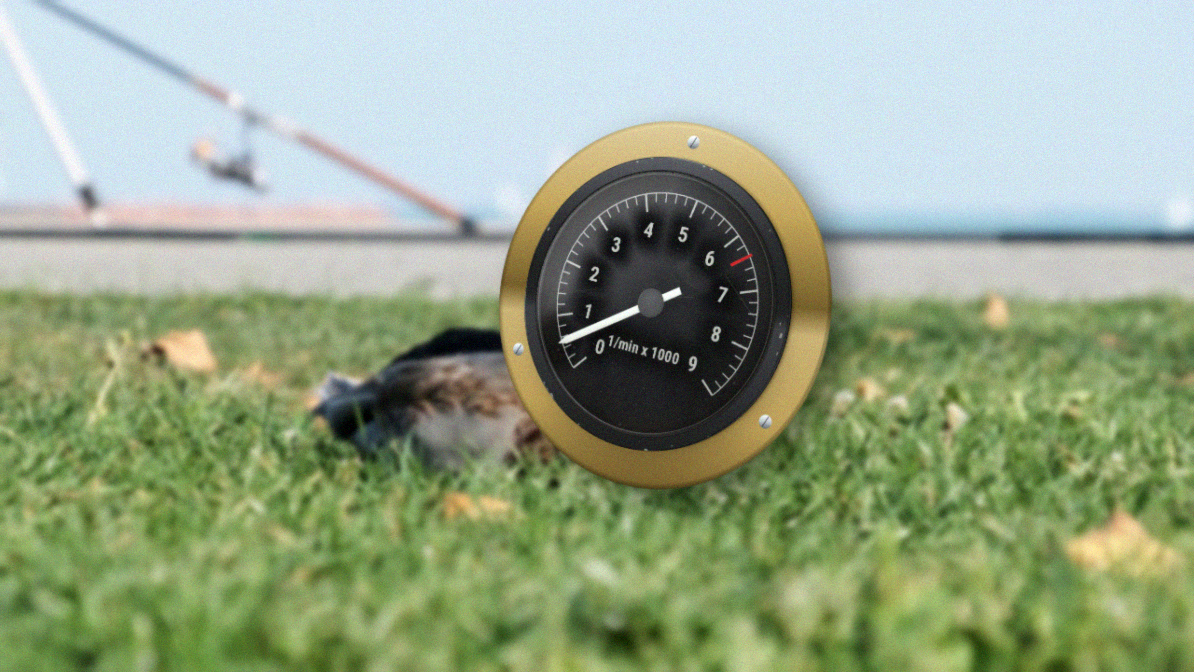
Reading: 500 rpm
